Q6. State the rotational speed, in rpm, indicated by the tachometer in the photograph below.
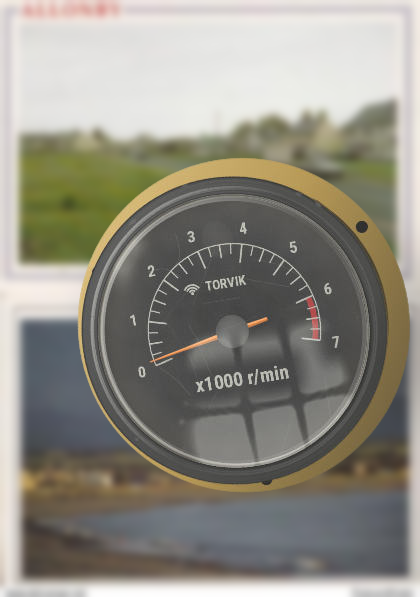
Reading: 125 rpm
